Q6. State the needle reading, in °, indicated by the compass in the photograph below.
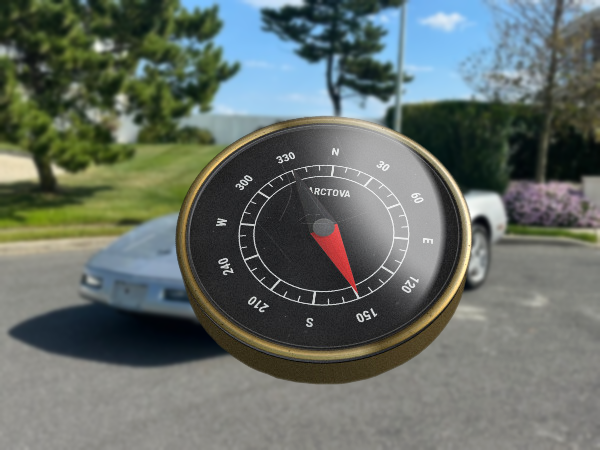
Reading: 150 °
